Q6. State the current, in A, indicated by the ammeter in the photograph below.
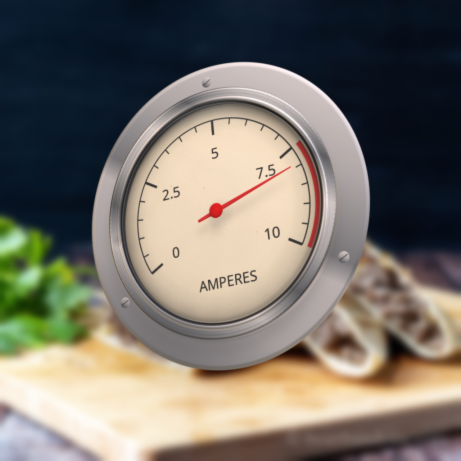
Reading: 8 A
